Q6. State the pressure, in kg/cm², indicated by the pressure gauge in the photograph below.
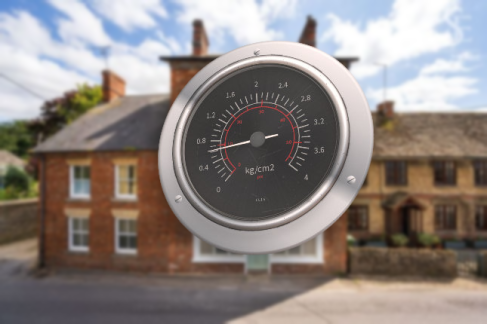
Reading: 0.6 kg/cm²
